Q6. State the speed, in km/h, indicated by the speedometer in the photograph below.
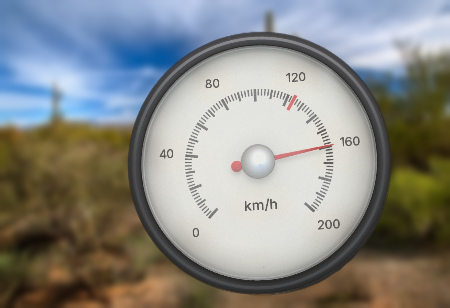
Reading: 160 km/h
